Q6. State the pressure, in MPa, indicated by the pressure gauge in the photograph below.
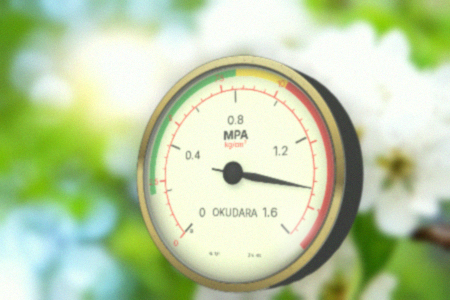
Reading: 1.4 MPa
